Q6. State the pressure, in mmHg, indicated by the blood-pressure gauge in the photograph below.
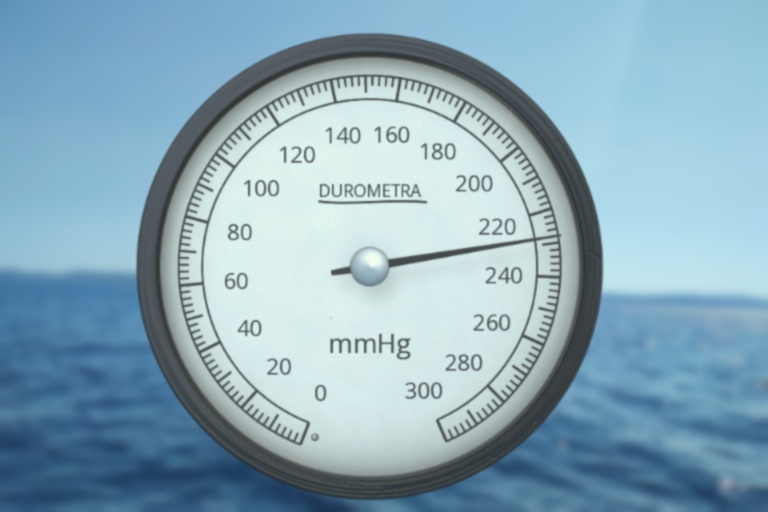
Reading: 228 mmHg
